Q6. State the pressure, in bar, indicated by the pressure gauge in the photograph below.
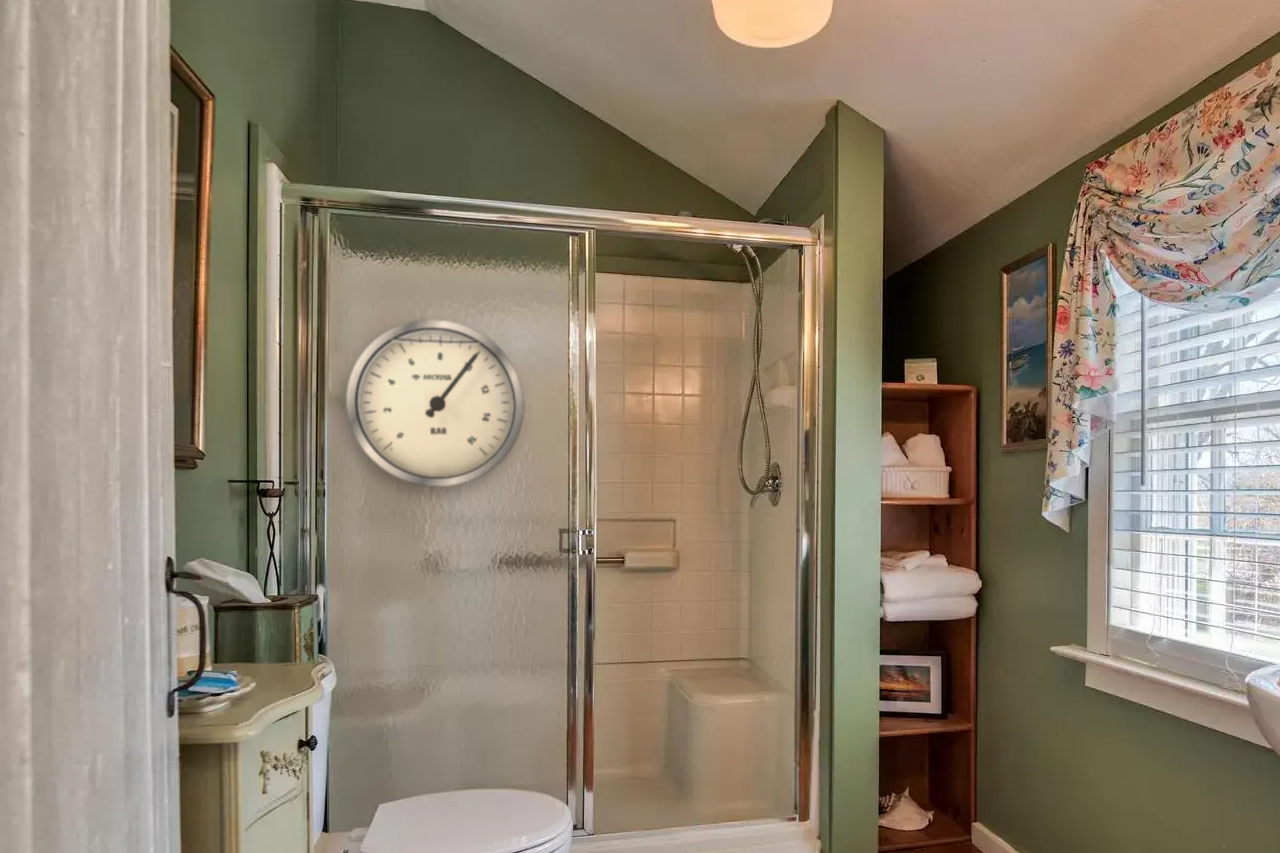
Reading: 10 bar
